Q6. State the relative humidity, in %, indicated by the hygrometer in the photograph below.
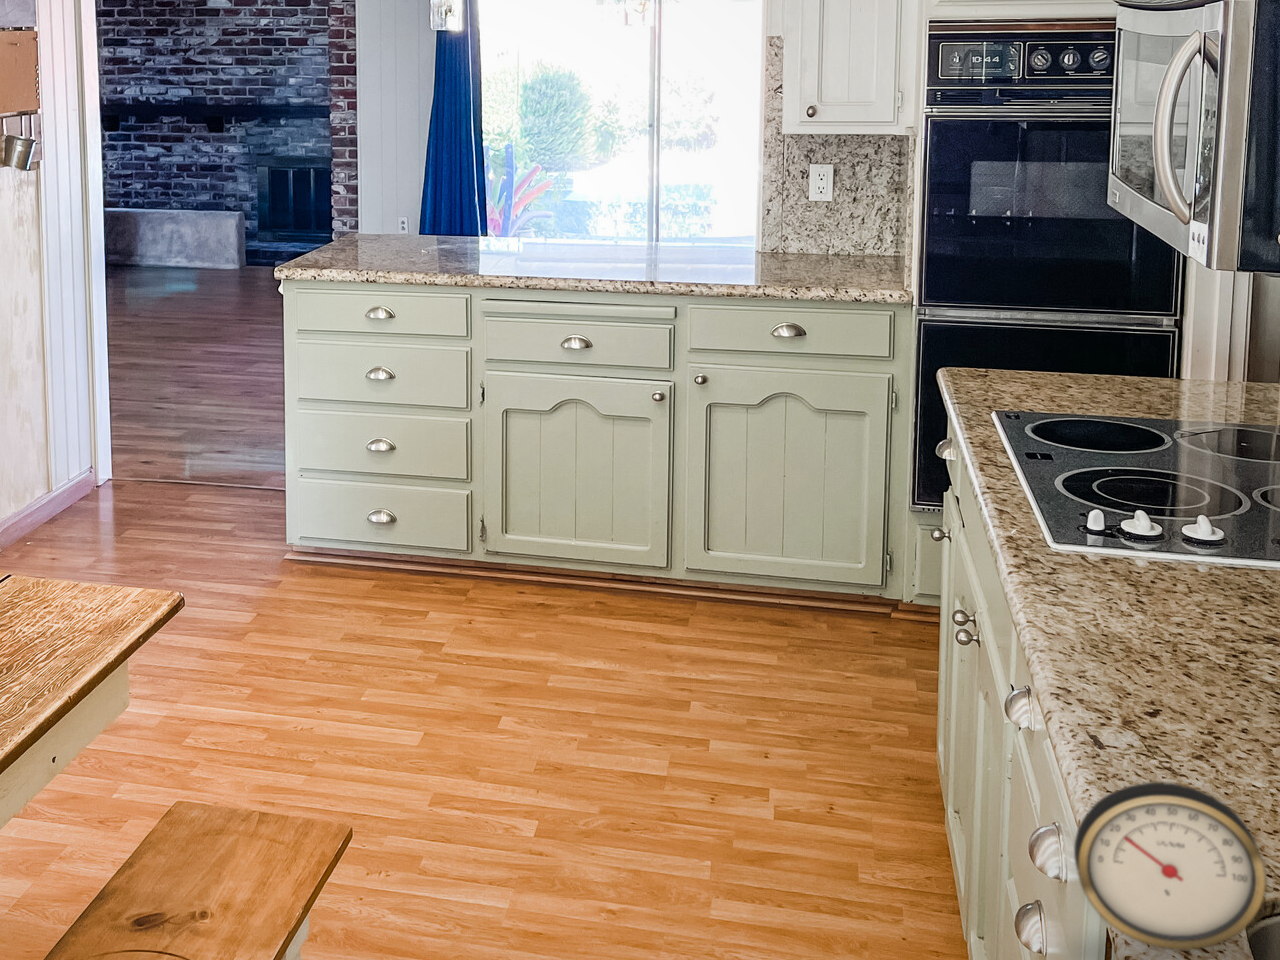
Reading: 20 %
